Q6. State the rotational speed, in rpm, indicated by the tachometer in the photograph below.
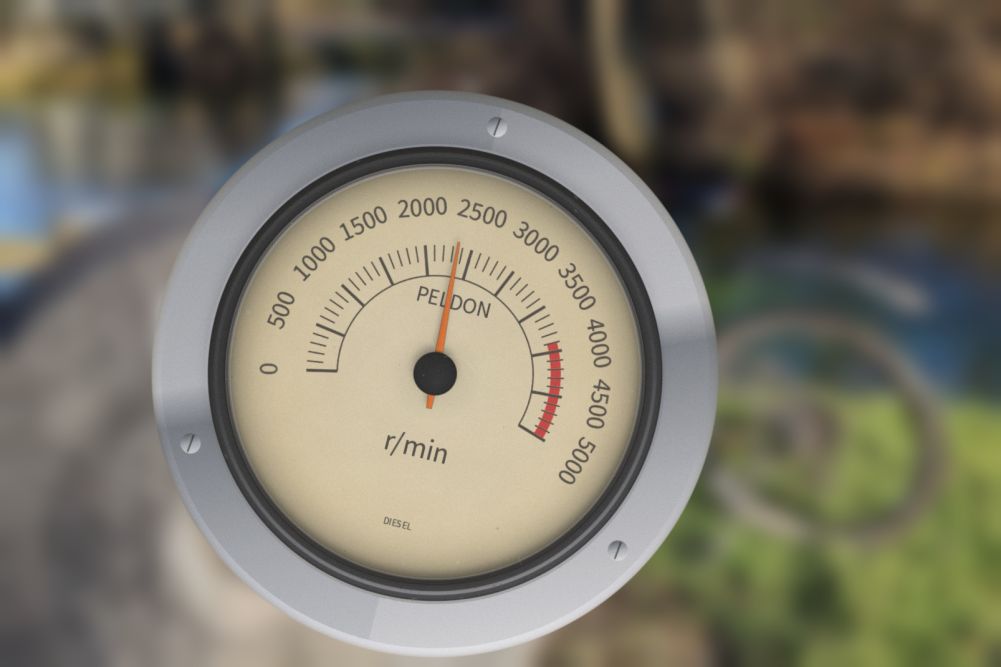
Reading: 2350 rpm
